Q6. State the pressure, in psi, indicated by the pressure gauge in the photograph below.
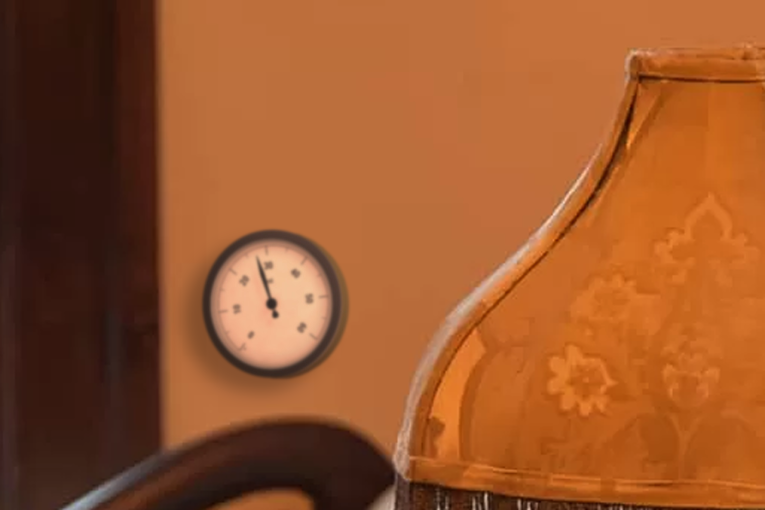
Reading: 27.5 psi
